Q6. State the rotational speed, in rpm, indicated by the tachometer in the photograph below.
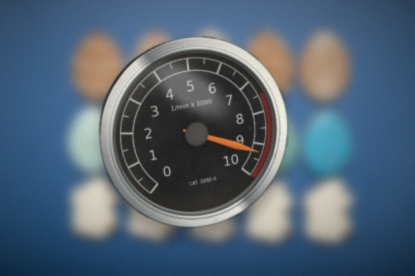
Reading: 9250 rpm
